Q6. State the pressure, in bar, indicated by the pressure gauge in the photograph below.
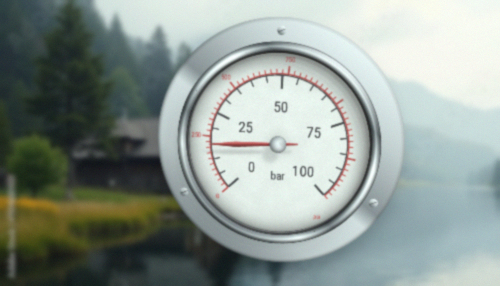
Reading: 15 bar
